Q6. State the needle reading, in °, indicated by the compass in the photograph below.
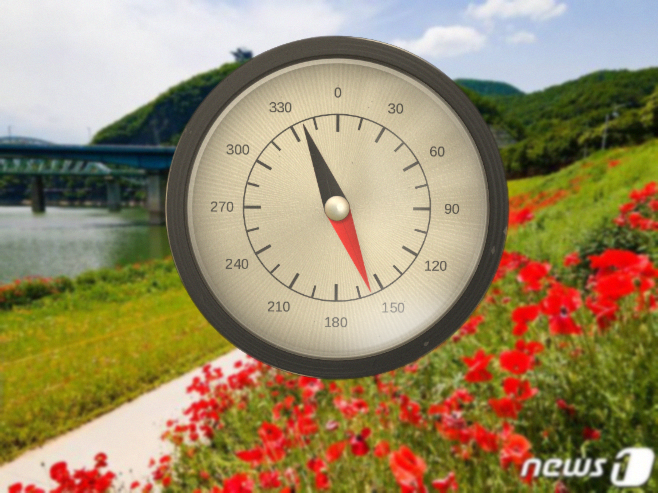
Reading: 157.5 °
